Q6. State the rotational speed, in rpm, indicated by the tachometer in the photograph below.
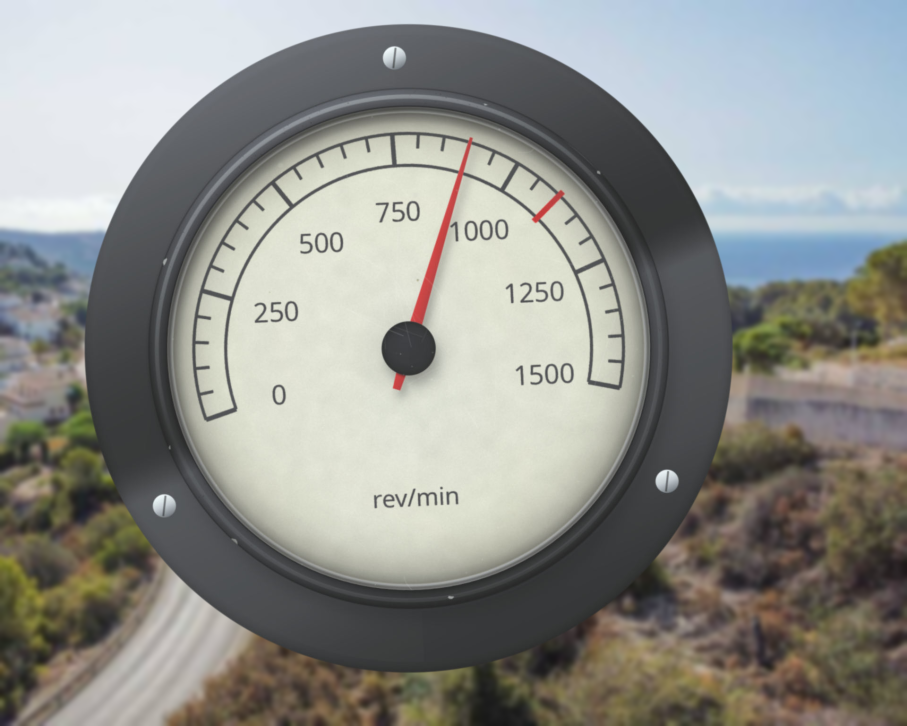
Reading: 900 rpm
